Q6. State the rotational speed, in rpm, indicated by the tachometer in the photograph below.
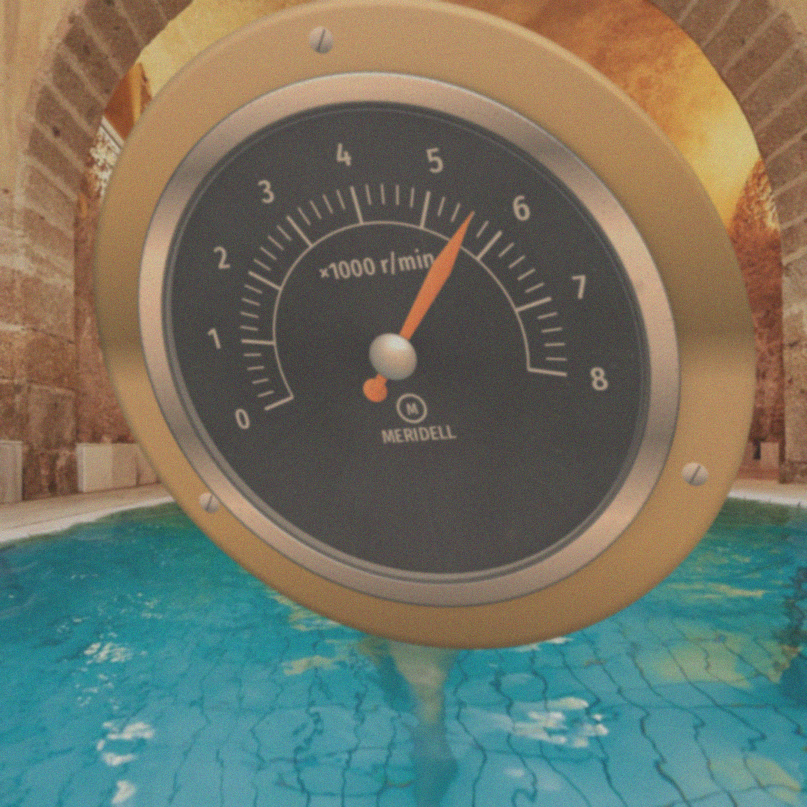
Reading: 5600 rpm
